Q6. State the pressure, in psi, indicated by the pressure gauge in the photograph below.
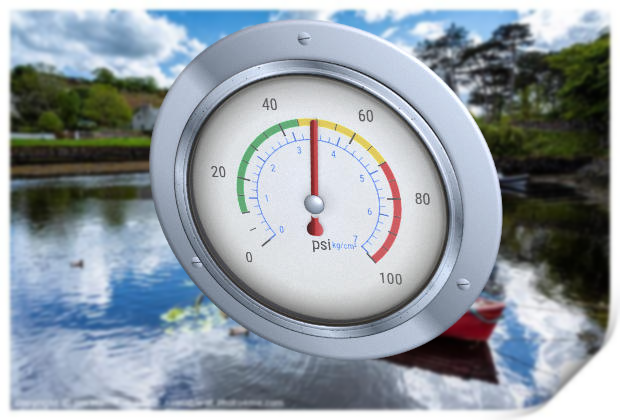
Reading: 50 psi
